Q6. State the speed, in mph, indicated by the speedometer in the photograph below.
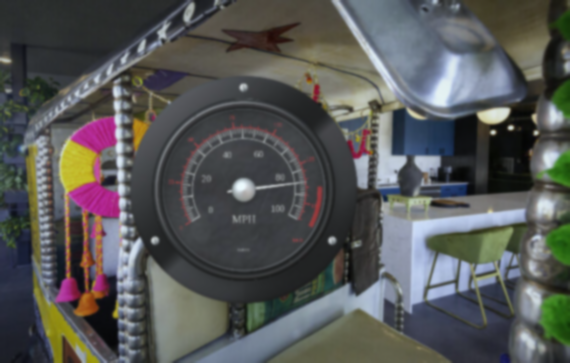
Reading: 85 mph
